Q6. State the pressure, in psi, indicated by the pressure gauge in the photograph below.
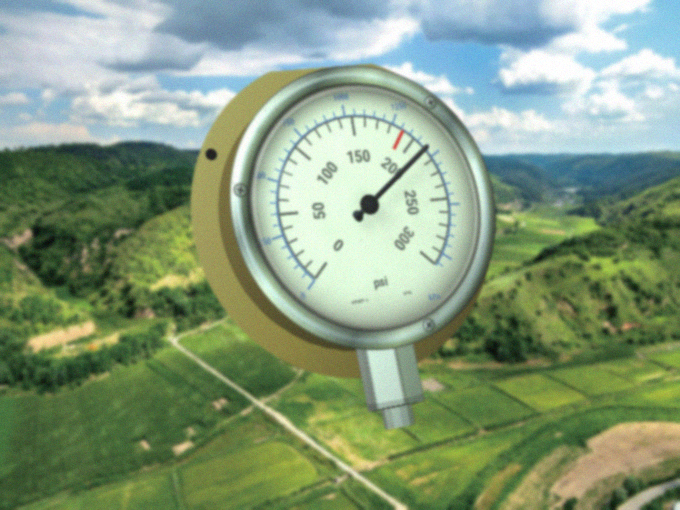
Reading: 210 psi
